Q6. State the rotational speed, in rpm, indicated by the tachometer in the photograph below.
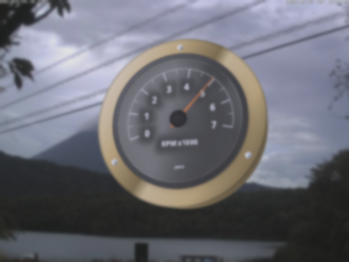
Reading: 5000 rpm
